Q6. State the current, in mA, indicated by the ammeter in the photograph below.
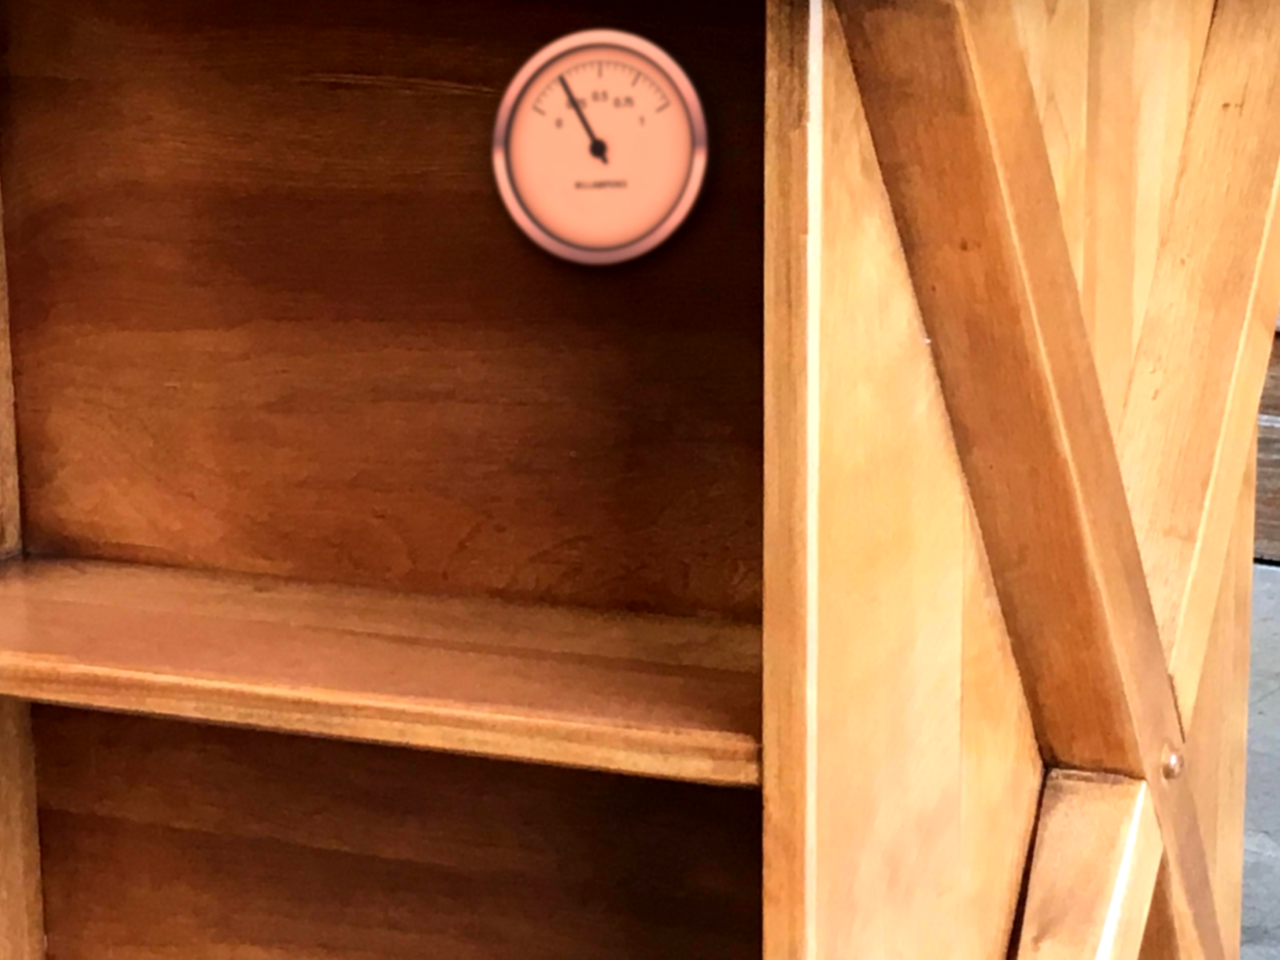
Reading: 0.25 mA
